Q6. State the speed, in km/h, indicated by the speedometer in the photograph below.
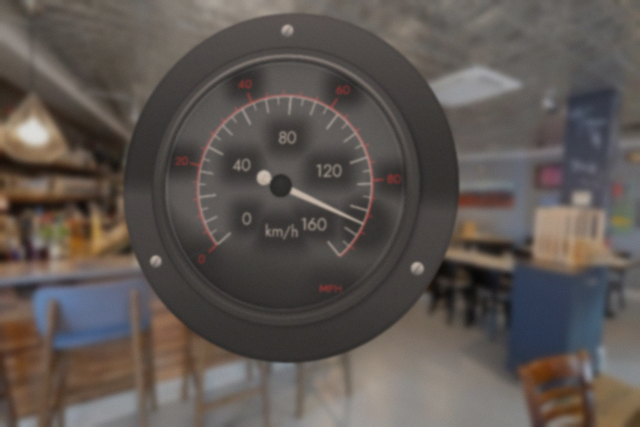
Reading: 145 km/h
